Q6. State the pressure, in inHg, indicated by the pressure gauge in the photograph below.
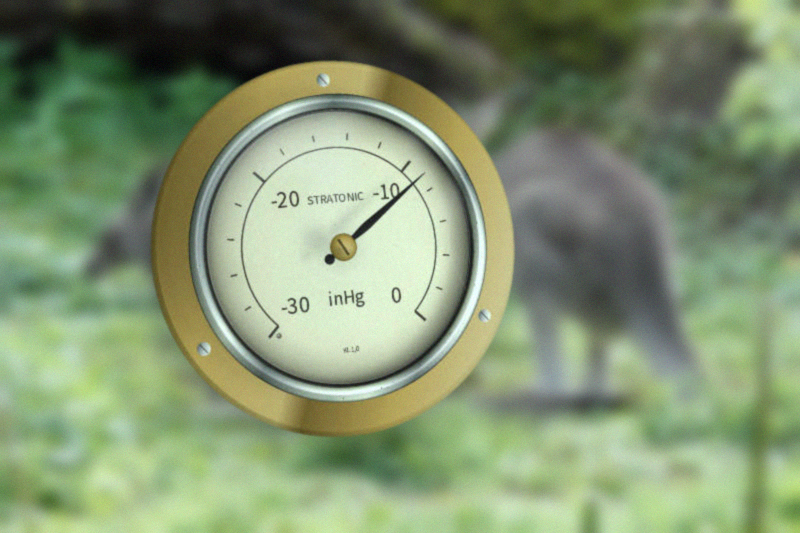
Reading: -9 inHg
